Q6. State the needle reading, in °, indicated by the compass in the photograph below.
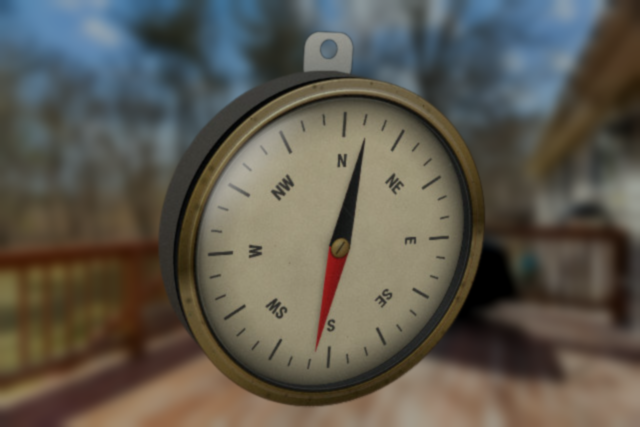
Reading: 190 °
